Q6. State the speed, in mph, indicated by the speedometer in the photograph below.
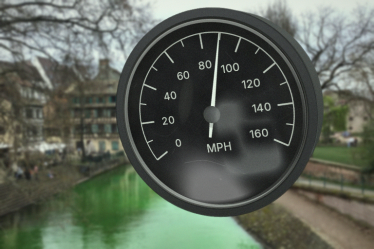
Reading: 90 mph
